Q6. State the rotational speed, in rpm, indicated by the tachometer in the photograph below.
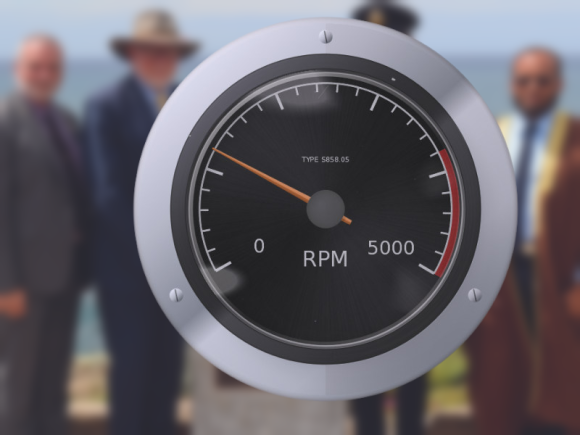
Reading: 1200 rpm
